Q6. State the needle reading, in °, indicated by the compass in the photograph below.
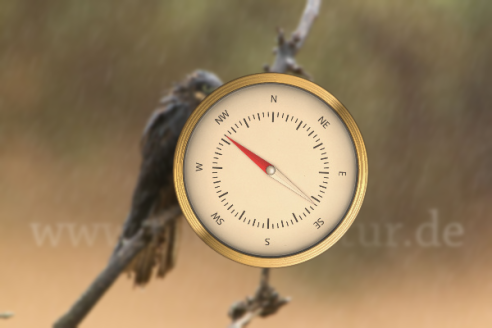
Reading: 305 °
